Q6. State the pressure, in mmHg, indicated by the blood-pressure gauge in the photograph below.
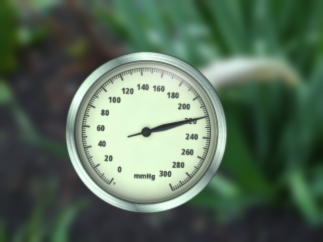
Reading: 220 mmHg
